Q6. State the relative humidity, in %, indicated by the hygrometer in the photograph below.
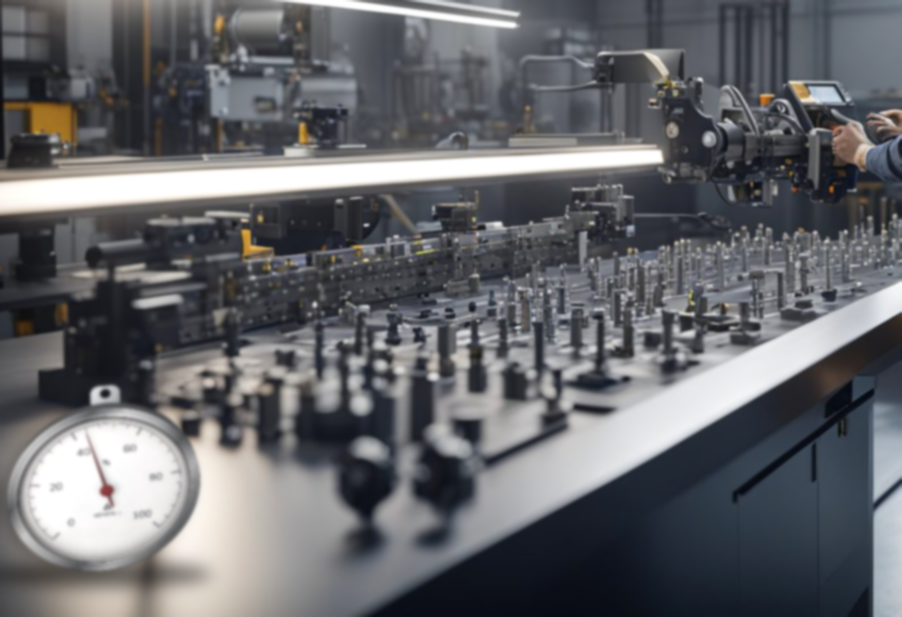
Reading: 44 %
